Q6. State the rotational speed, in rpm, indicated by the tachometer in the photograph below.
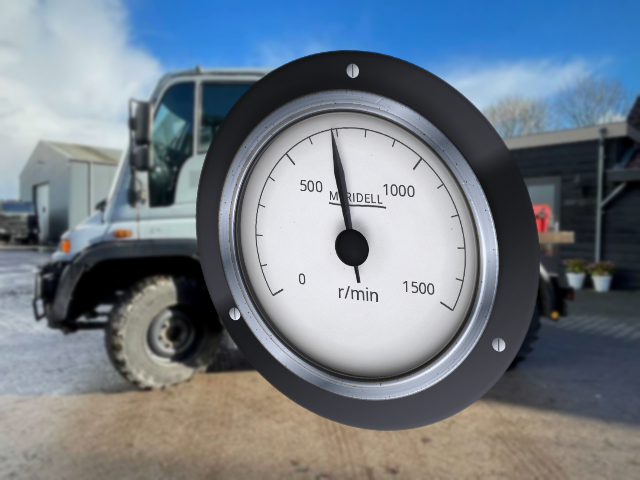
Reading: 700 rpm
